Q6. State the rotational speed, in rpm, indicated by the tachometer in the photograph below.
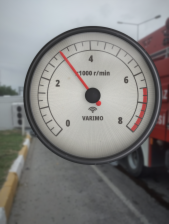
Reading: 3000 rpm
